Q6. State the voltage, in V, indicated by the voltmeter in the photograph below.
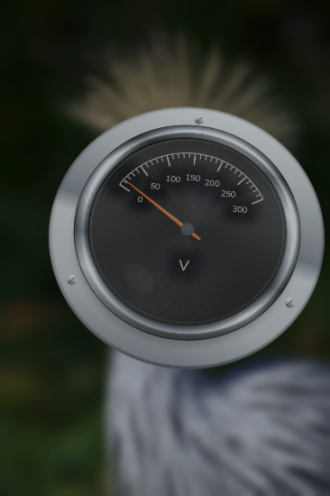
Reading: 10 V
